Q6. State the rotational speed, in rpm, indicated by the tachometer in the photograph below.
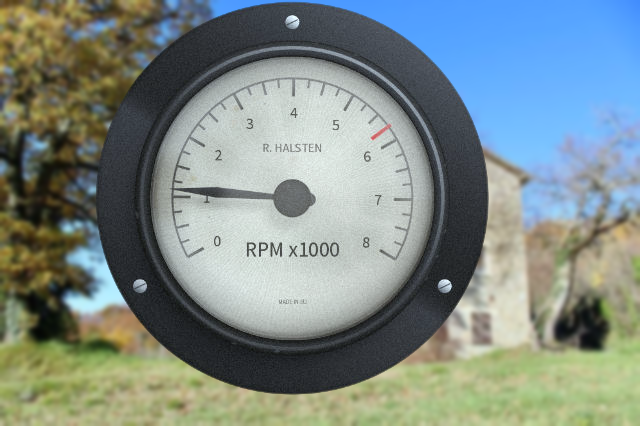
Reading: 1125 rpm
